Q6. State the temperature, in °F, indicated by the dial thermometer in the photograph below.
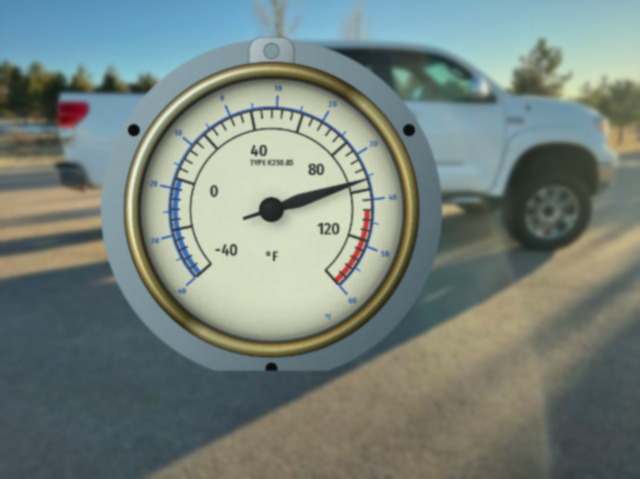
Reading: 96 °F
